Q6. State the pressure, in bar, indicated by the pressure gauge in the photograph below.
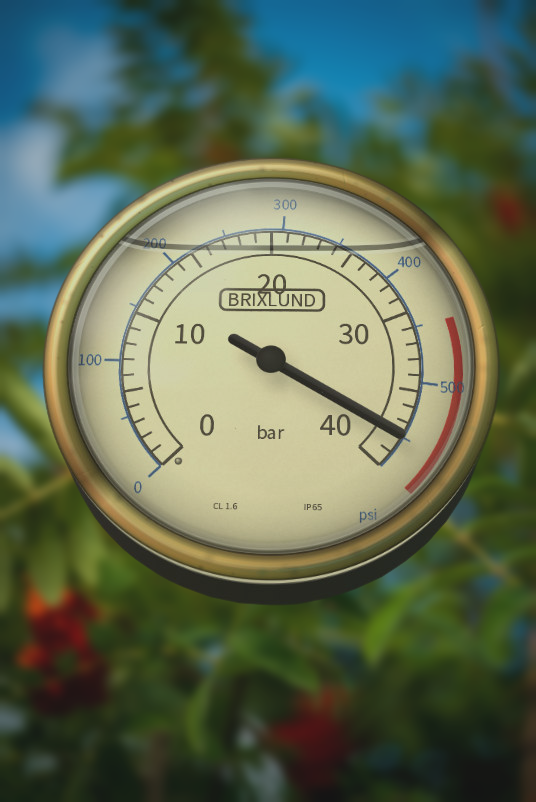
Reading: 38 bar
